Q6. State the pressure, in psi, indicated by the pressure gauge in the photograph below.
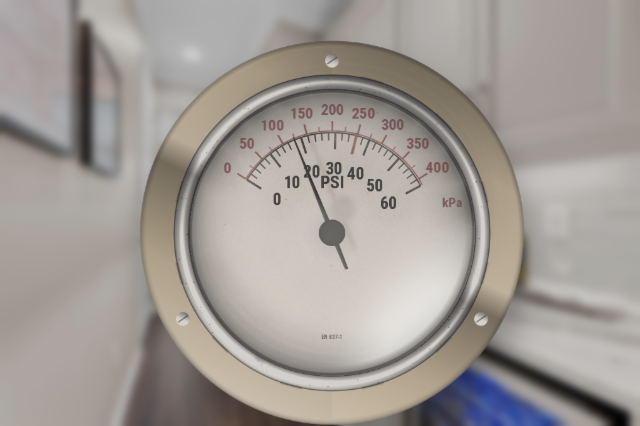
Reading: 18 psi
